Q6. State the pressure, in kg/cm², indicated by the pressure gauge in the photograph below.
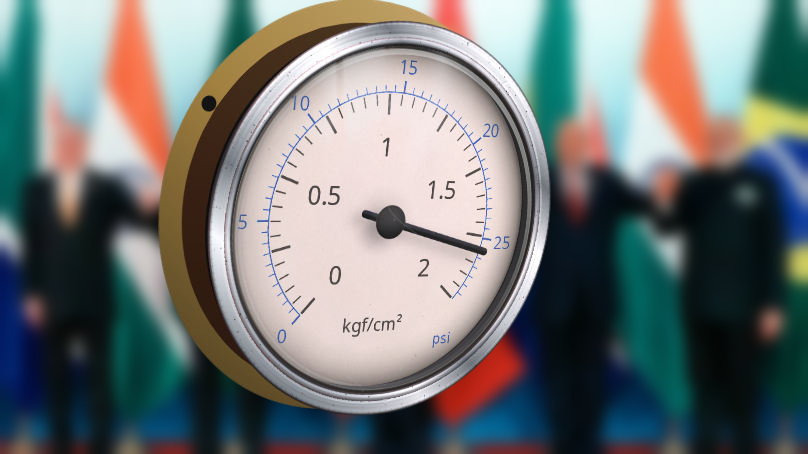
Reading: 1.8 kg/cm²
